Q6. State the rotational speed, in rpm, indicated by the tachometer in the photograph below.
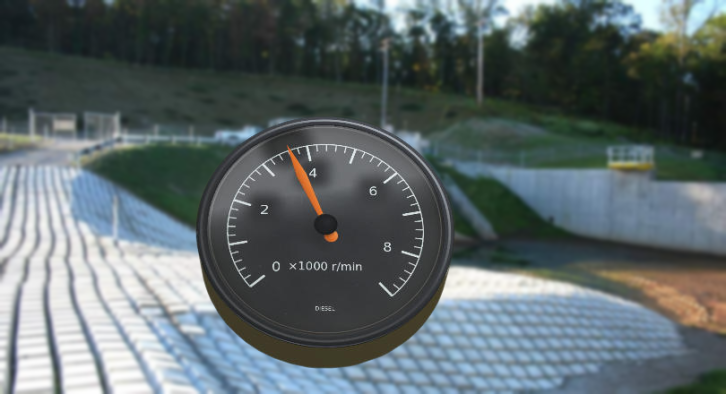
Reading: 3600 rpm
